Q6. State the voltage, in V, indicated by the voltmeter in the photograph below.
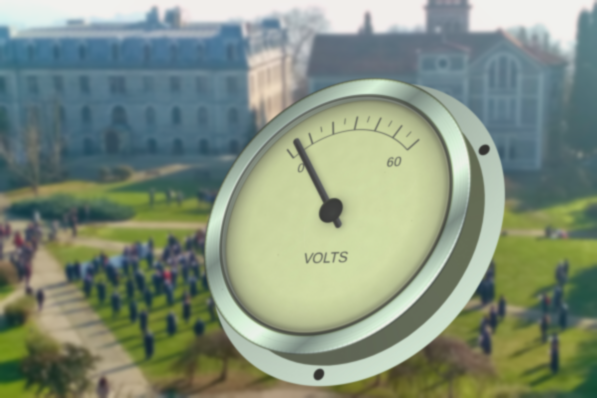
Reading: 5 V
